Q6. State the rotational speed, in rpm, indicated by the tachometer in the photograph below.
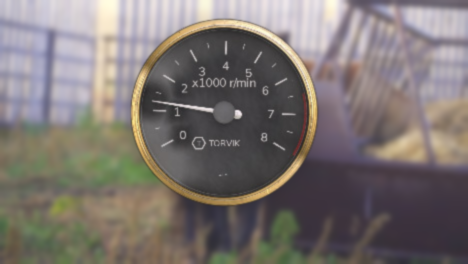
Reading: 1250 rpm
